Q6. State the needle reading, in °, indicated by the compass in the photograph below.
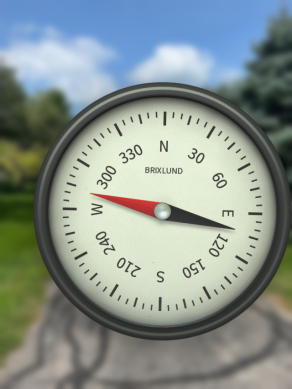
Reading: 282.5 °
